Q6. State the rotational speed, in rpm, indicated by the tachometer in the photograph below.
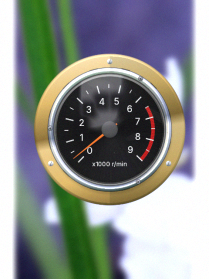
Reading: 250 rpm
